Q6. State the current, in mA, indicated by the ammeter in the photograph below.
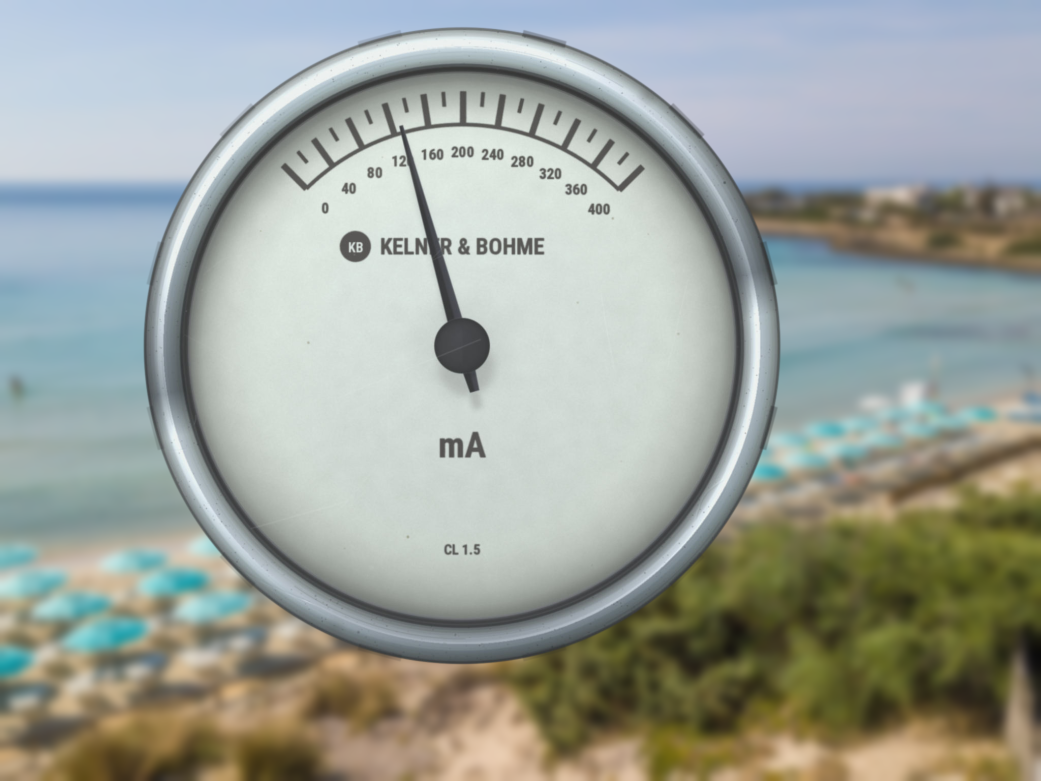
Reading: 130 mA
